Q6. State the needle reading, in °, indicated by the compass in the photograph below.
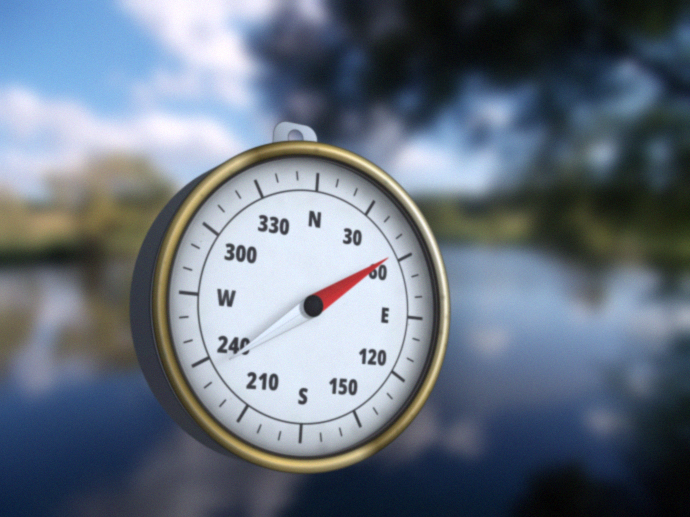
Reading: 55 °
